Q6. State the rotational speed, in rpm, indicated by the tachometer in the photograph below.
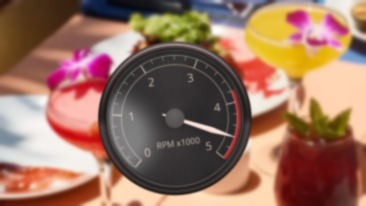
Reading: 4600 rpm
